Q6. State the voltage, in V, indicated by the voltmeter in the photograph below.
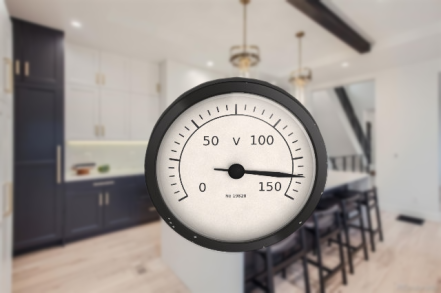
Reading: 135 V
